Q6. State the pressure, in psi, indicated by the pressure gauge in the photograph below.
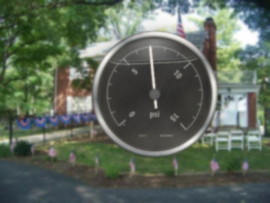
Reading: 7 psi
